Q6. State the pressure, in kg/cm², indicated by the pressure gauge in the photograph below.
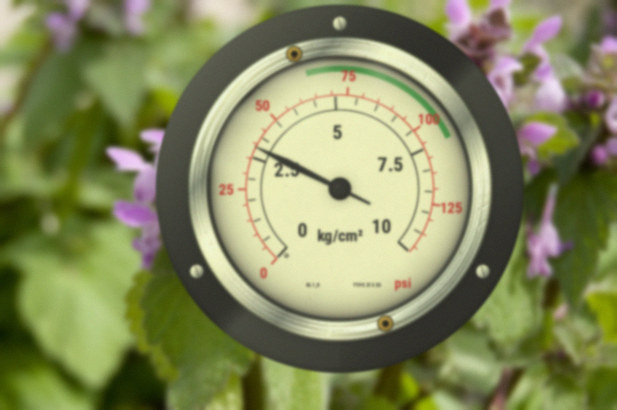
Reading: 2.75 kg/cm²
